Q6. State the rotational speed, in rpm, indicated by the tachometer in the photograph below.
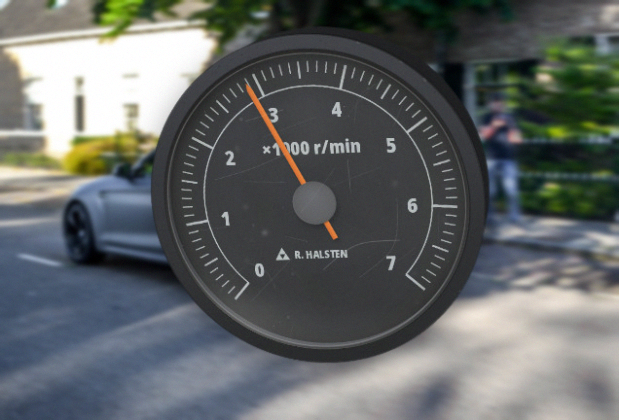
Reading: 2900 rpm
